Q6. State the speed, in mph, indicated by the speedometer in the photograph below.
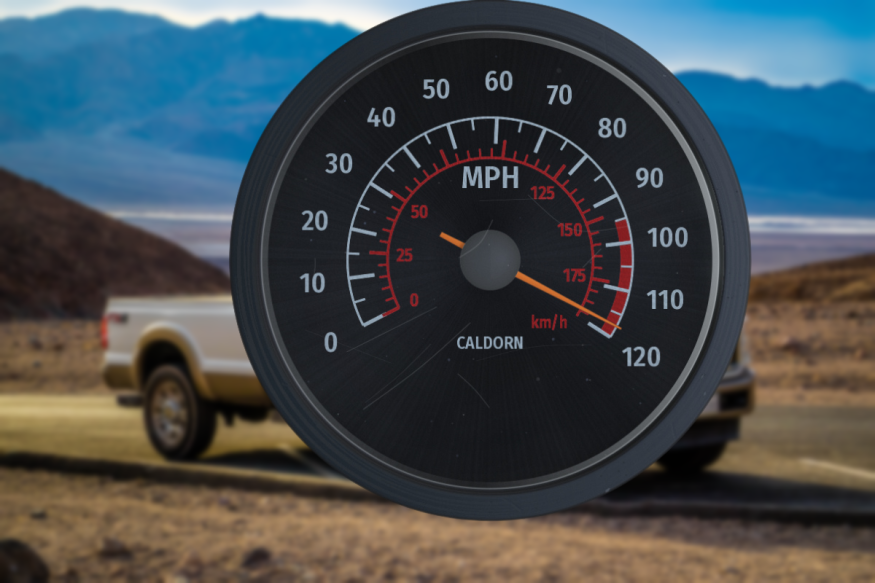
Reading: 117.5 mph
